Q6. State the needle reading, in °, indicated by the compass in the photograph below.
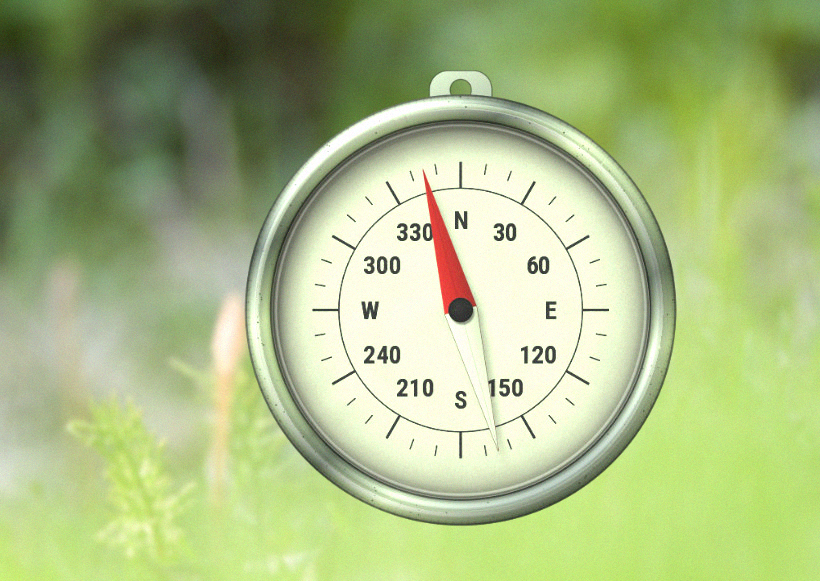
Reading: 345 °
